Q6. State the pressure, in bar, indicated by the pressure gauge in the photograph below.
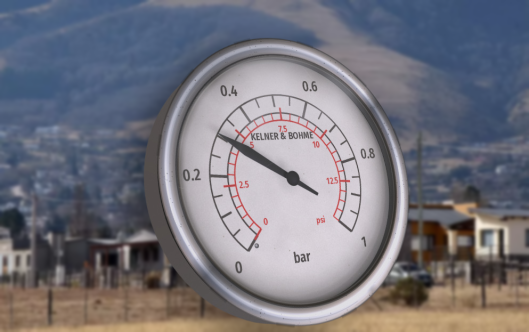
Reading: 0.3 bar
